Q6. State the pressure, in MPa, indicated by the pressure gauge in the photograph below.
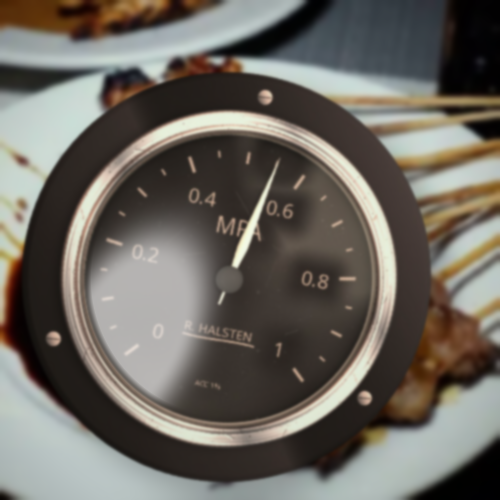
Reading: 0.55 MPa
